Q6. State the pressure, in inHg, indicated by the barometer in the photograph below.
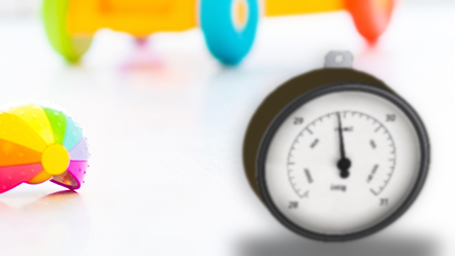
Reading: 29.4 inHg
